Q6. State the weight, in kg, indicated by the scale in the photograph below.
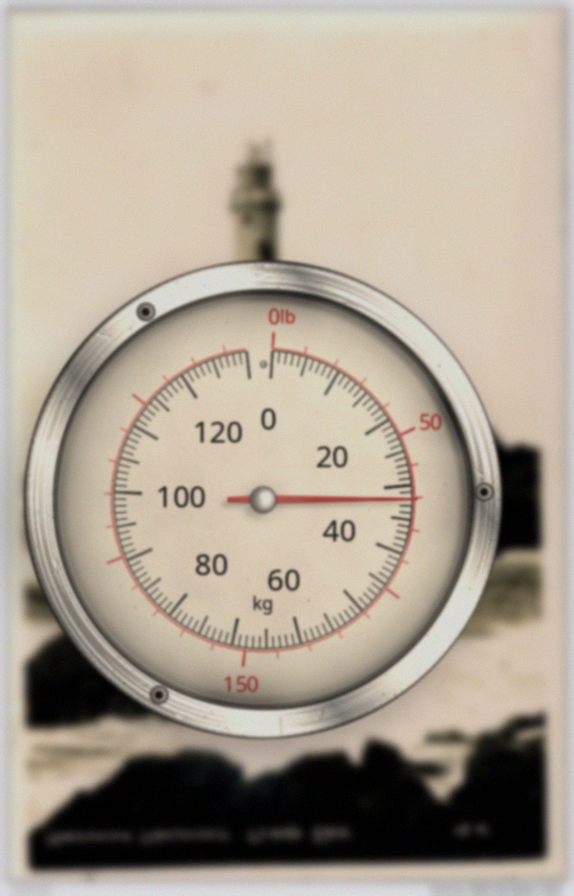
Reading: 32 kg
